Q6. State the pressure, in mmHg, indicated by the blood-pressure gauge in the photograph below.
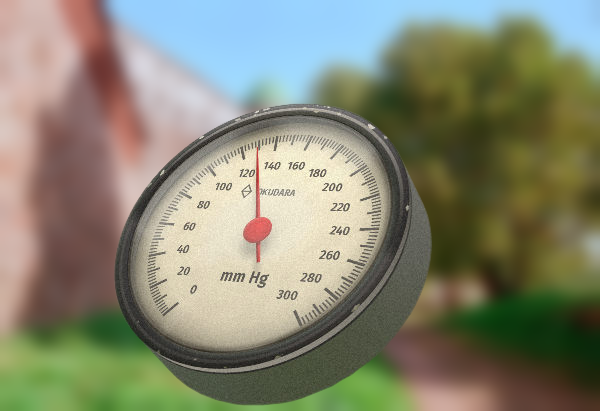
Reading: 130 mmHg
